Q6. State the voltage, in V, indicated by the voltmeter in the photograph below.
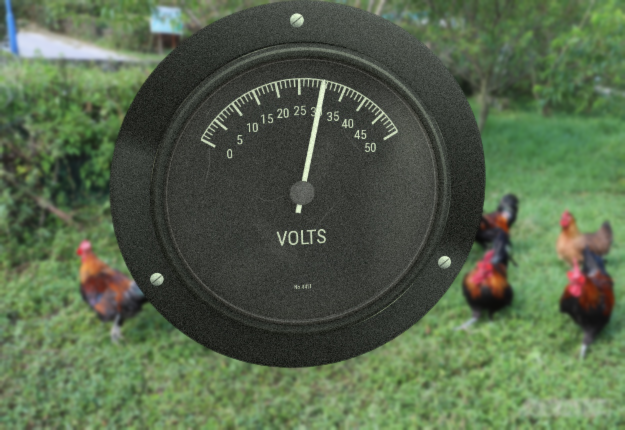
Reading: 30 V
